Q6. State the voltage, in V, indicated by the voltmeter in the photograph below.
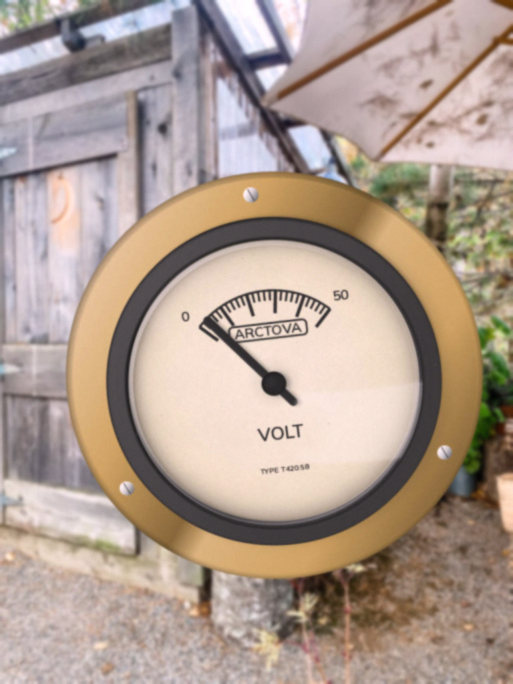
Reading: 4 V
